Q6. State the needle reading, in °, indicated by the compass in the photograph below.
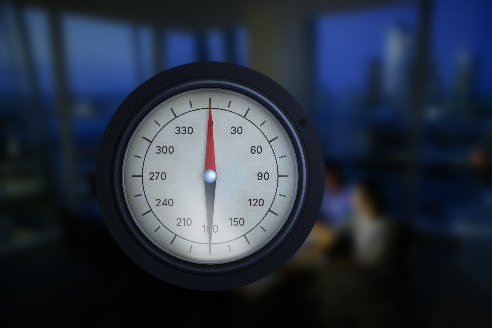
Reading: 0 °
